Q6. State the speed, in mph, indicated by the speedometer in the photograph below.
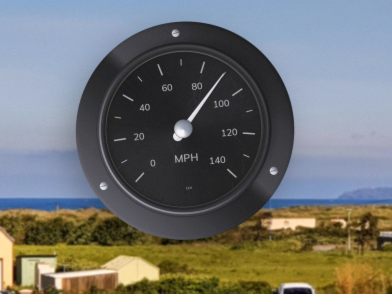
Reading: 90 mph
